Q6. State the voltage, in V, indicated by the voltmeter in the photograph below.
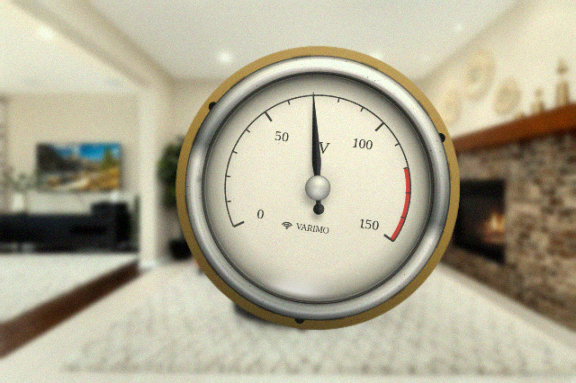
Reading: 70 V
